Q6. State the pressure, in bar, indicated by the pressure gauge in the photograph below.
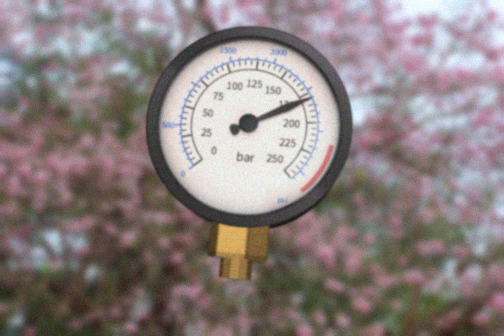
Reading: 180 bar
